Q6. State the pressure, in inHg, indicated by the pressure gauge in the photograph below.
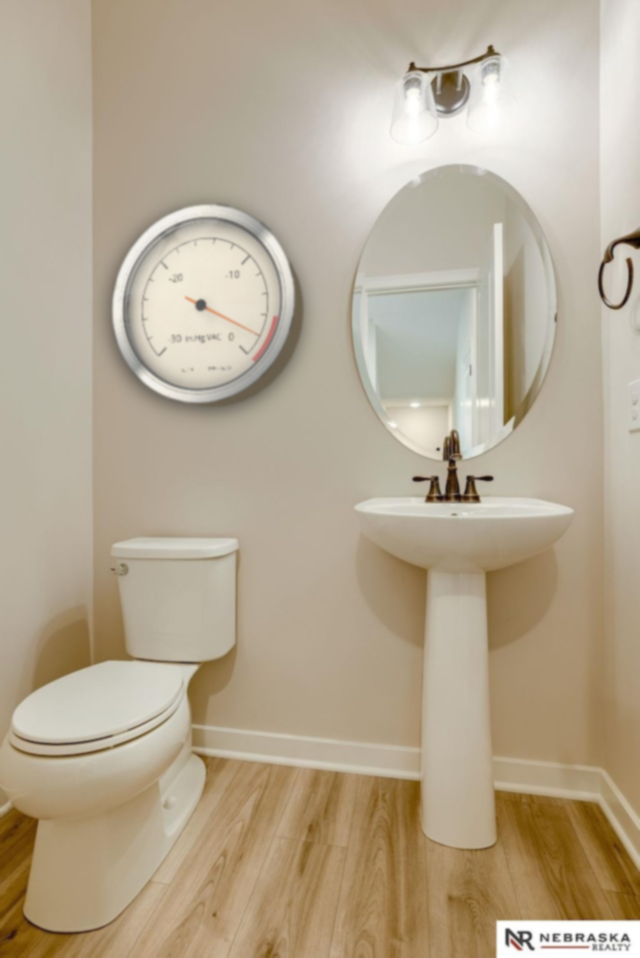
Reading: -2 inHg
